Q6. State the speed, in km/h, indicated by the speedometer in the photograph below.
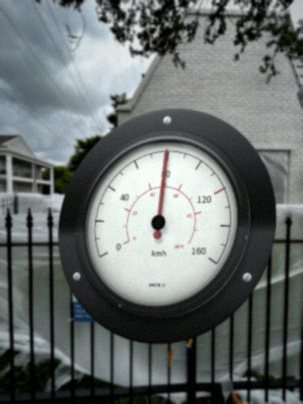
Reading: 80 km/h
